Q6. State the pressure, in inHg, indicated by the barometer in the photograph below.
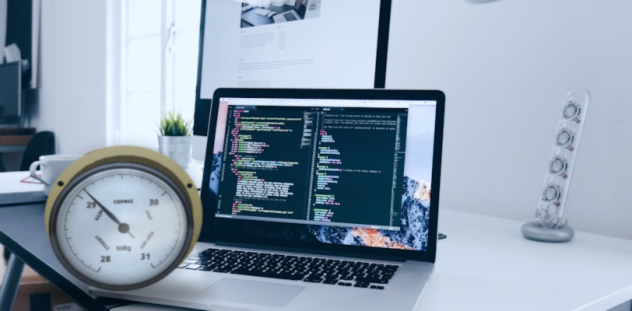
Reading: 29.1 inHg
